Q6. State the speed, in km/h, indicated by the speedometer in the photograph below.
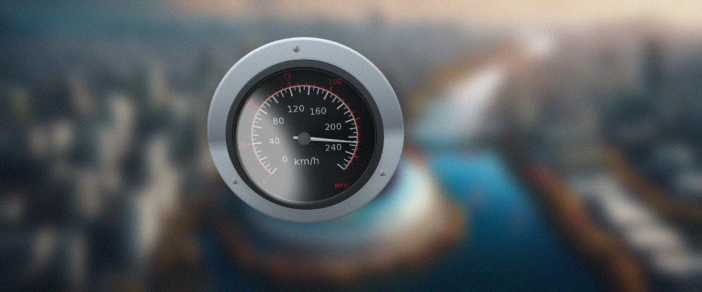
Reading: 225 km/h
